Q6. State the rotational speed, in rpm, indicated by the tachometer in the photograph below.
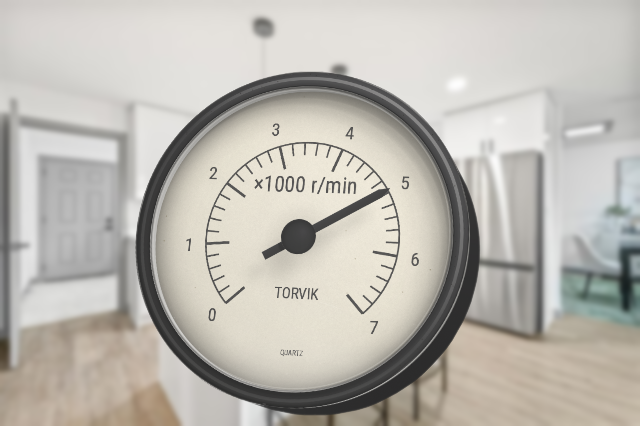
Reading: 5000 rpm
